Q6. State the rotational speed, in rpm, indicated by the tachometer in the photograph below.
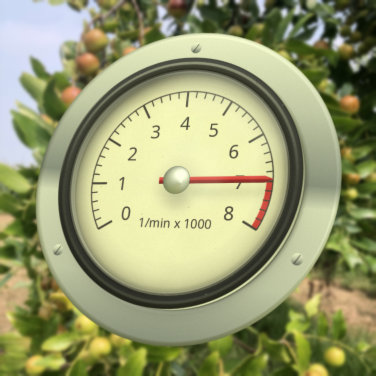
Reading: 7000 rpm
